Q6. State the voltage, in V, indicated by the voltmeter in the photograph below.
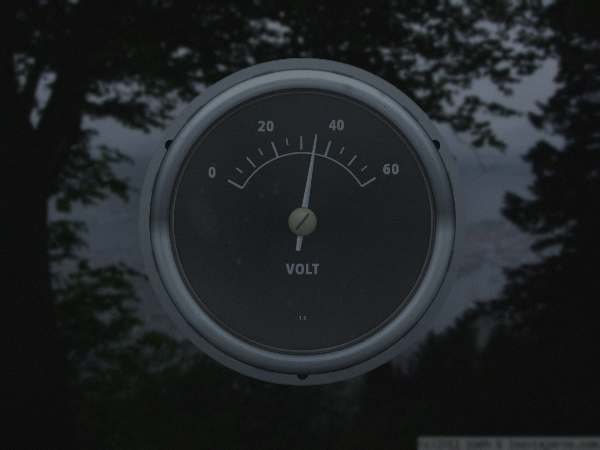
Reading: 35 V
